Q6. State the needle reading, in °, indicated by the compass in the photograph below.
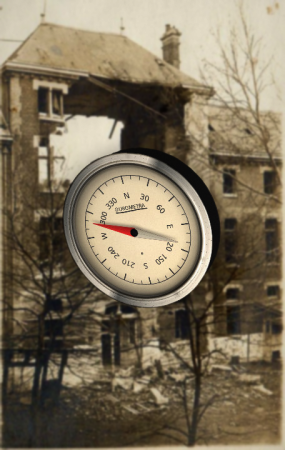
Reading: 290 °
